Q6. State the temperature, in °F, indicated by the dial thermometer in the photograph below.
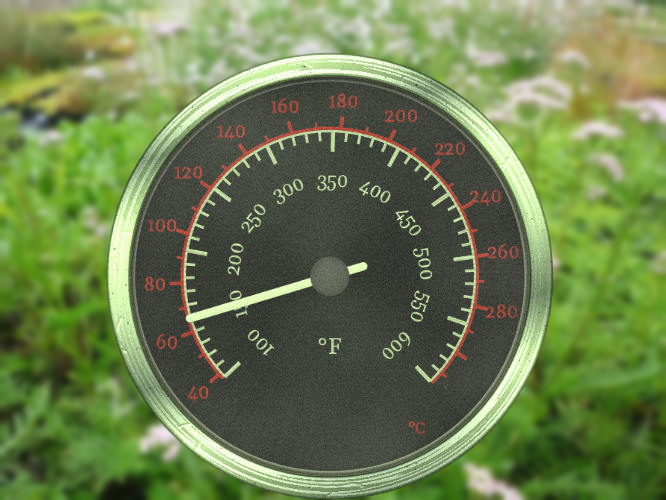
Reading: 150 °F
